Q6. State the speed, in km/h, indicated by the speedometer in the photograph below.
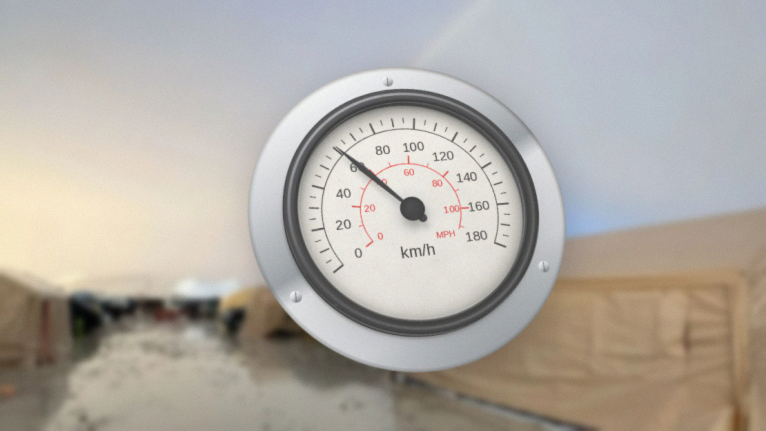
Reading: 60 km/h
